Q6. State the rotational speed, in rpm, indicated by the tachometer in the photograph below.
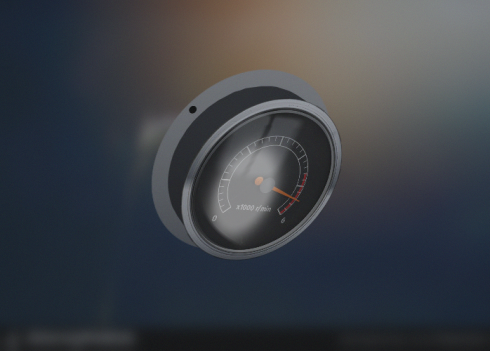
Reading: 5400 rpm
